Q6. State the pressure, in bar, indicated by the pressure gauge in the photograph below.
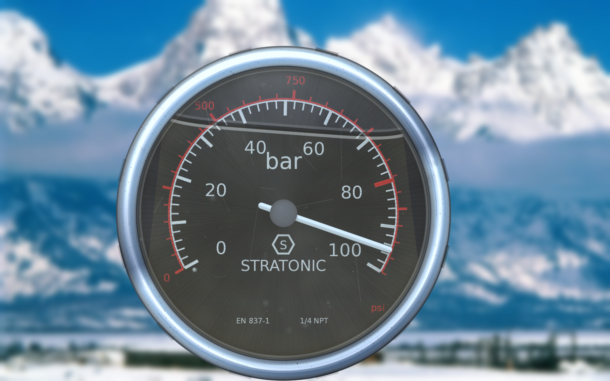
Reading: 95 bar
